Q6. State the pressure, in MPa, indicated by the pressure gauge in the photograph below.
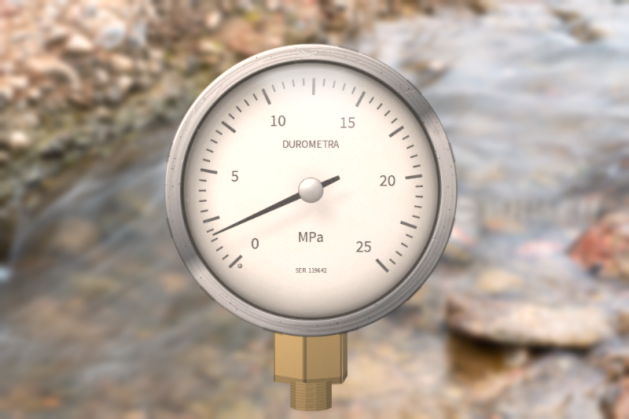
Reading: 1.75 MPa
